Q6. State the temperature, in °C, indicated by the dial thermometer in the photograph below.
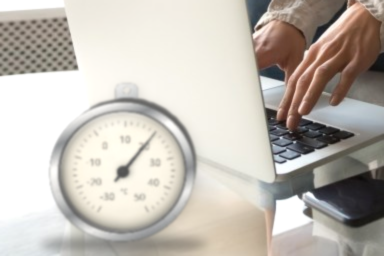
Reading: 20 °C
